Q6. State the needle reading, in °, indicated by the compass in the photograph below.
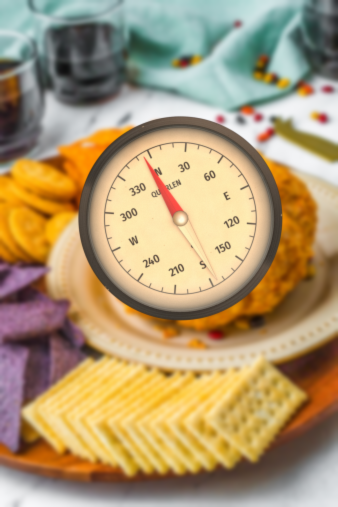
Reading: 355 °
